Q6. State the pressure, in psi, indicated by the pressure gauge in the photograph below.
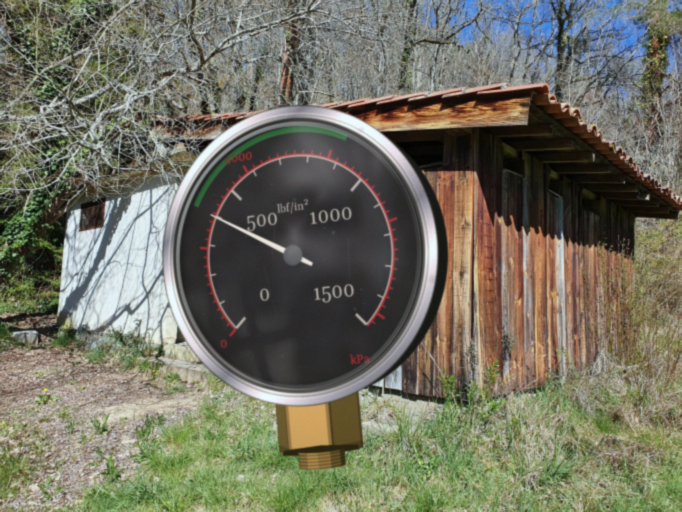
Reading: 400 psi
